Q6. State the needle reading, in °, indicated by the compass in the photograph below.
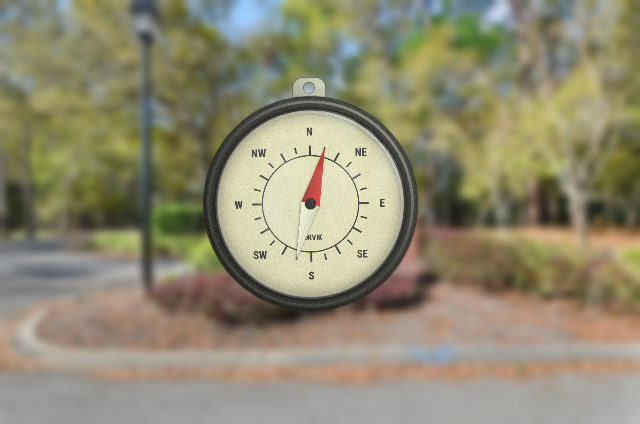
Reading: 15 °
